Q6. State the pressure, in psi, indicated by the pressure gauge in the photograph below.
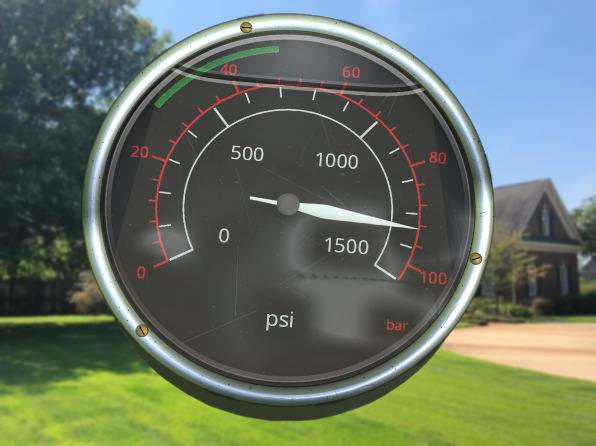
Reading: 1350 psi
